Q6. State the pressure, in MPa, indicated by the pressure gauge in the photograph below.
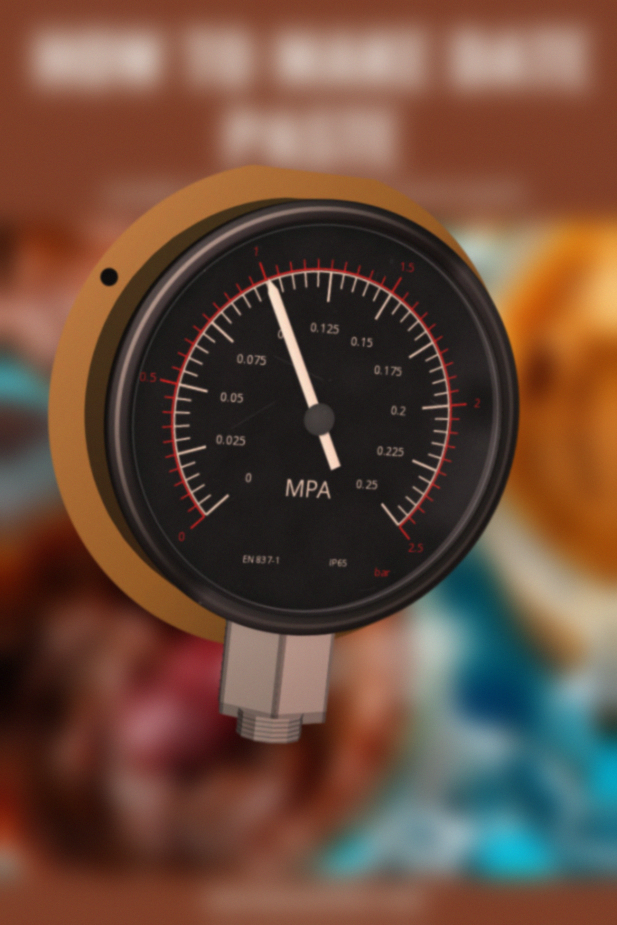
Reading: 0.1 MPa
